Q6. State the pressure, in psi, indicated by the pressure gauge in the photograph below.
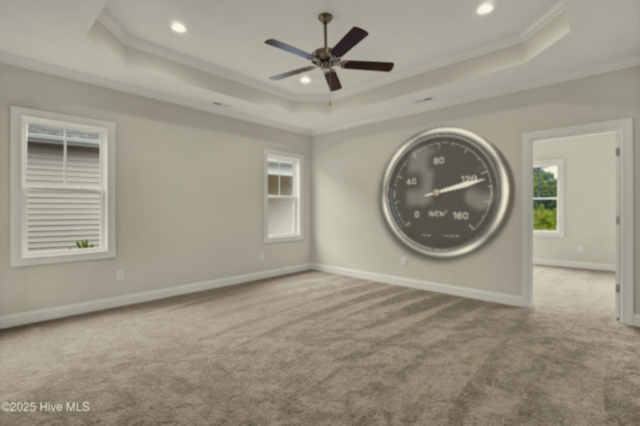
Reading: 125 psi
